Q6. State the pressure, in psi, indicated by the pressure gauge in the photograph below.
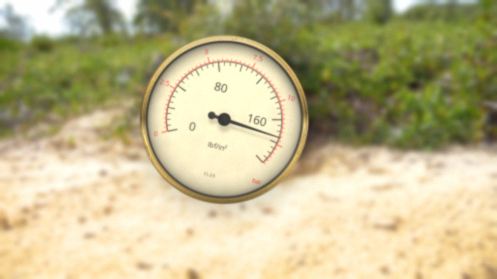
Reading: 175 psi
